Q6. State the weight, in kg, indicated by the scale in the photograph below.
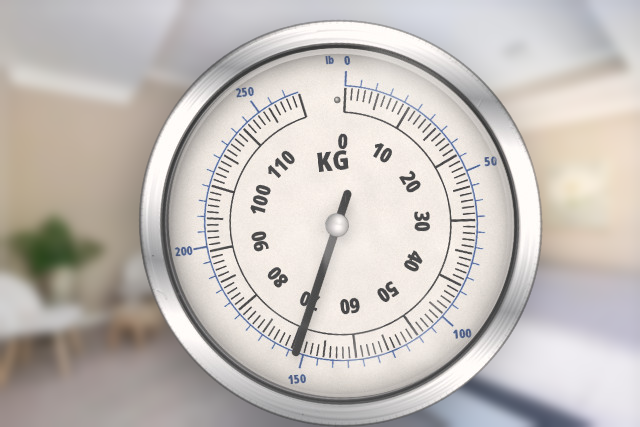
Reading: 69 kg
